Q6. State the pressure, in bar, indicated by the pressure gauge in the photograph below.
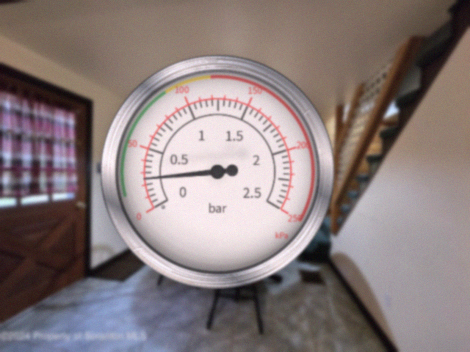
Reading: 0.25 bar
